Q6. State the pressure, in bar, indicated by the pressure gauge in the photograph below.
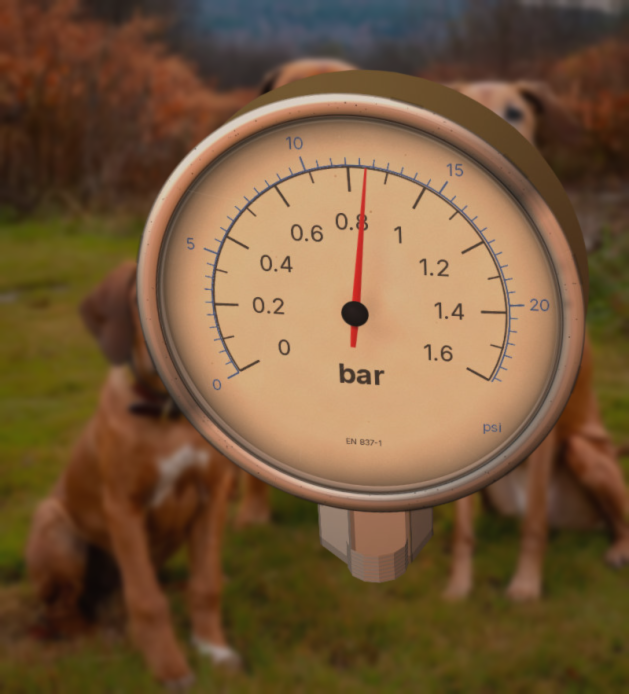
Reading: 0.85 bar
